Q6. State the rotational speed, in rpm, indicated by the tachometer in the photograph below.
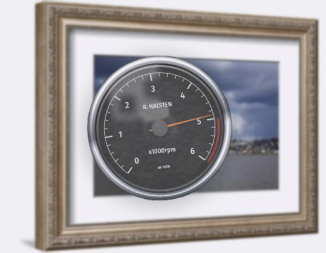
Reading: 4900 rpm
